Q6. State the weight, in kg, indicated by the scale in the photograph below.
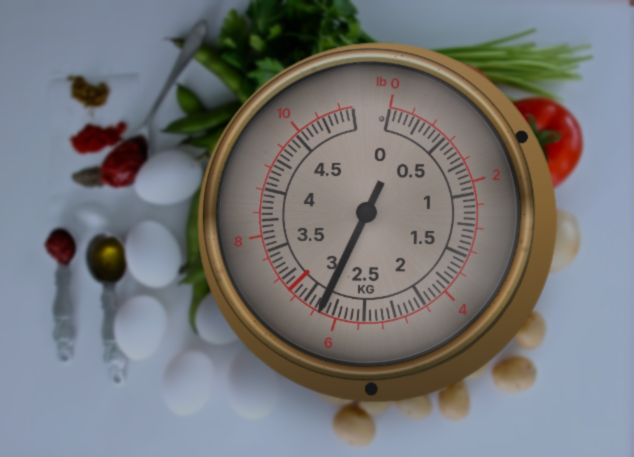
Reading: 2.85 kg
